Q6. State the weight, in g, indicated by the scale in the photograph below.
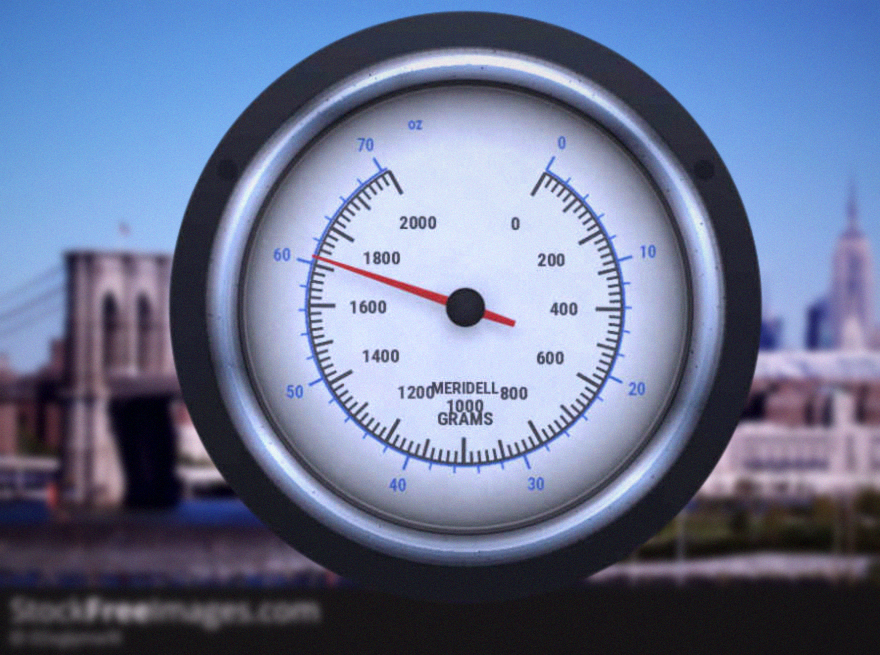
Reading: 1720 g
